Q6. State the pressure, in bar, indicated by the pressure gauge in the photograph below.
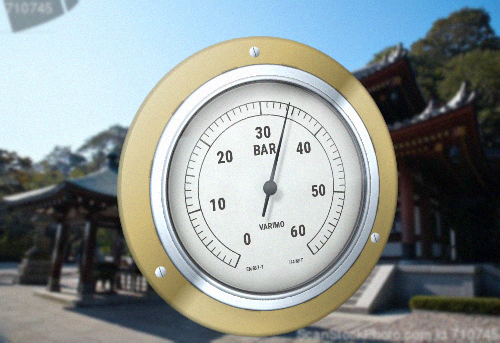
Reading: 34 bar
